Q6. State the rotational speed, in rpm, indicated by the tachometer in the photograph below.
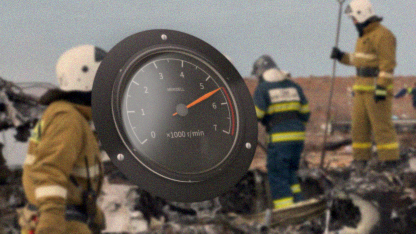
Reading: 5500 rpm
